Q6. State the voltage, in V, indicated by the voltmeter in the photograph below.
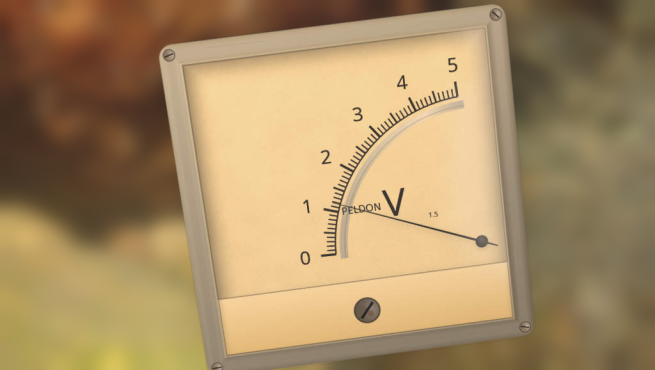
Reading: 1.2 V
